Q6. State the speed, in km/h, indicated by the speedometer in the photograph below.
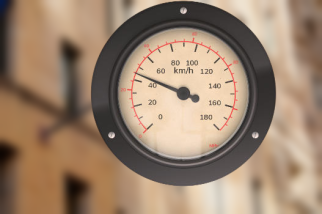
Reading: 45 km/h
